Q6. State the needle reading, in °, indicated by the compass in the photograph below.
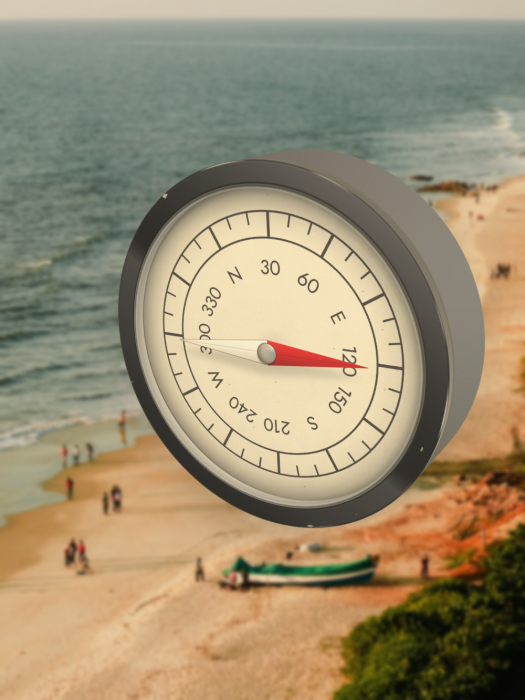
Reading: 120 °
